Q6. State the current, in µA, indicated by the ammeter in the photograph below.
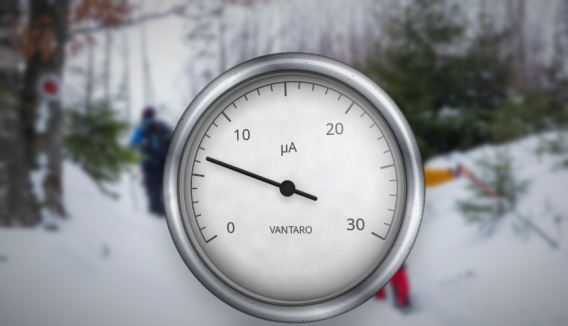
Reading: 6.5 µA
